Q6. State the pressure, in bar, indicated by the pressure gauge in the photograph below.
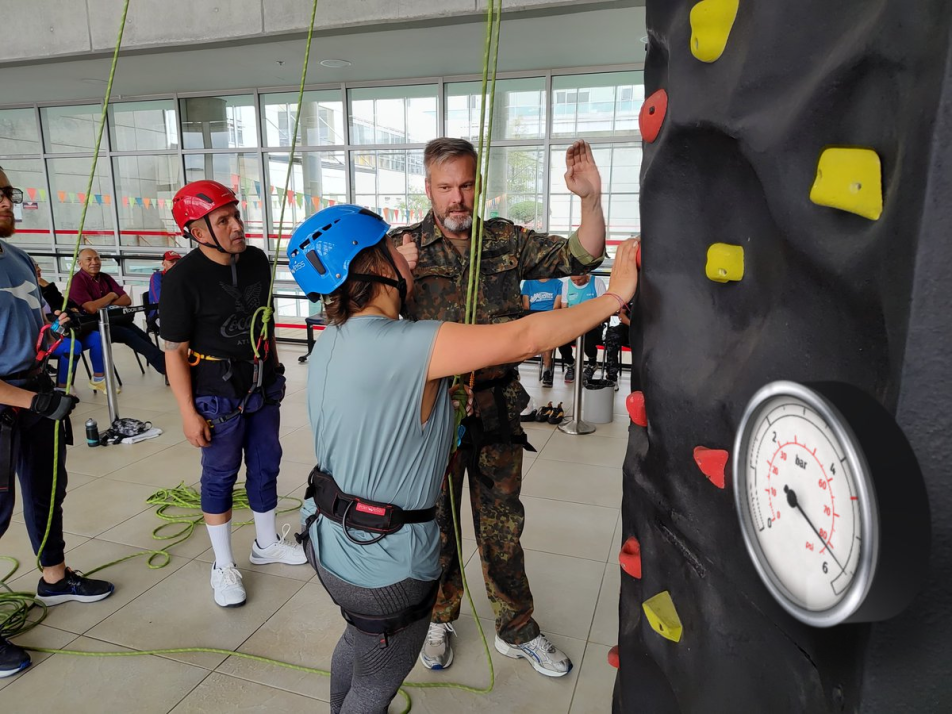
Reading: 5.5 bar
